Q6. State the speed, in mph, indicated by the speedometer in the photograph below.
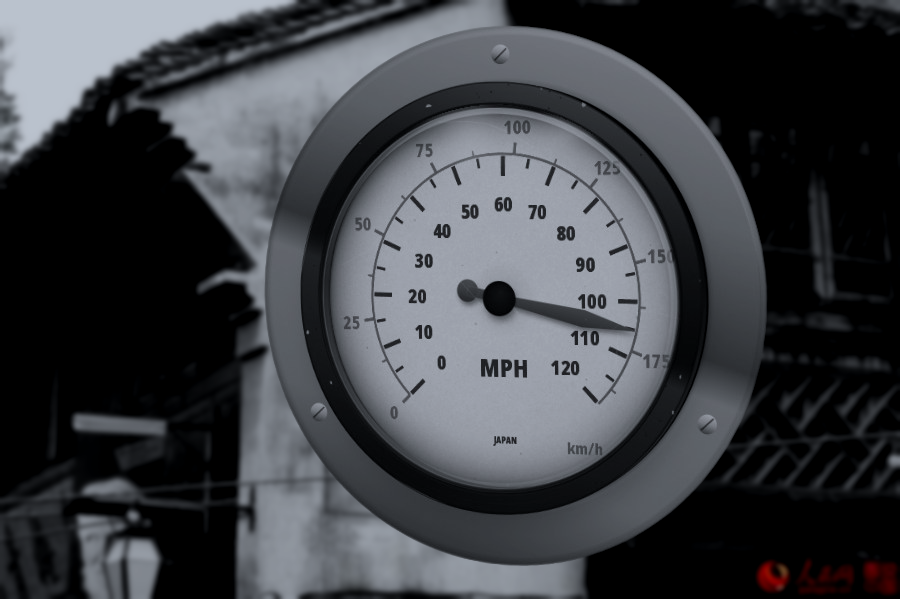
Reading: 105 mph
